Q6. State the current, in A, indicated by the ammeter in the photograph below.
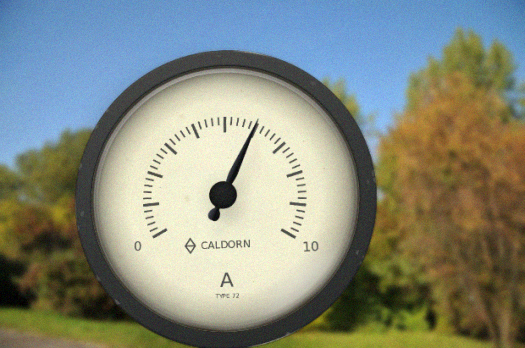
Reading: 6 A
